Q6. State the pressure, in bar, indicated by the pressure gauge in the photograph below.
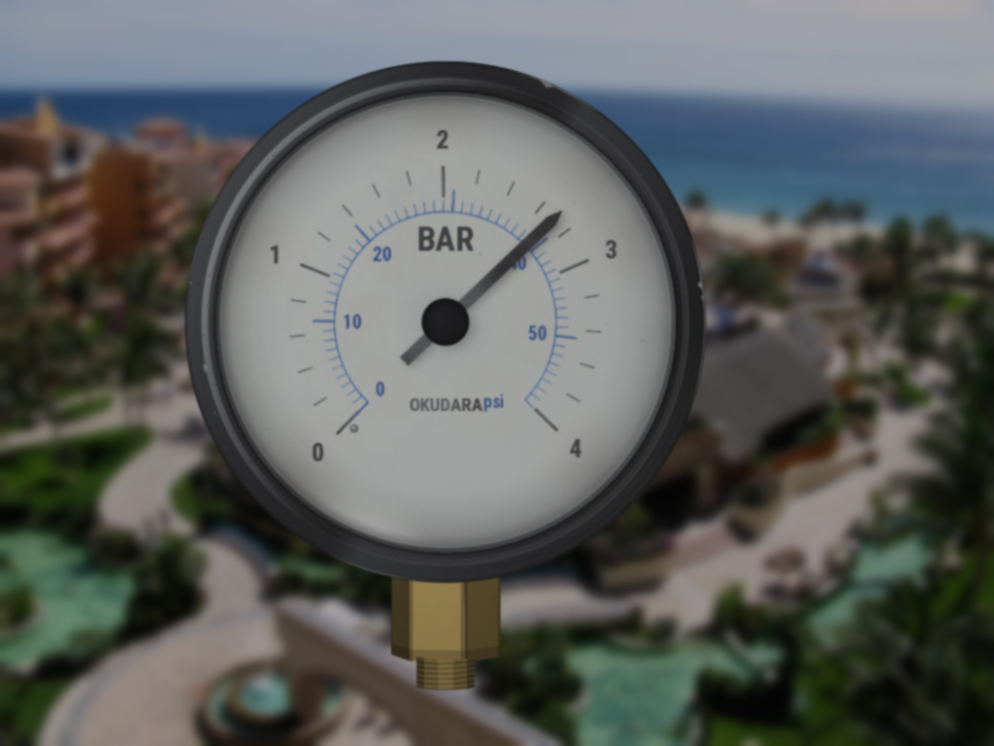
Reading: 2.7 bar
